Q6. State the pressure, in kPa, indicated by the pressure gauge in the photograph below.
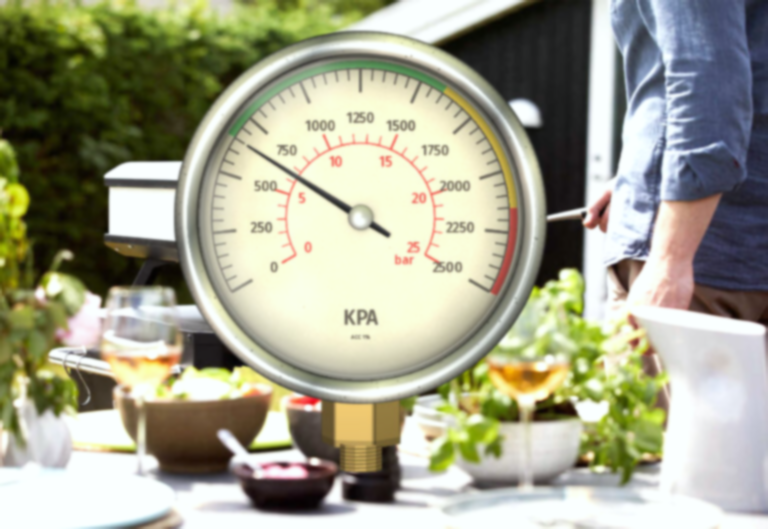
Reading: 650 kPa
